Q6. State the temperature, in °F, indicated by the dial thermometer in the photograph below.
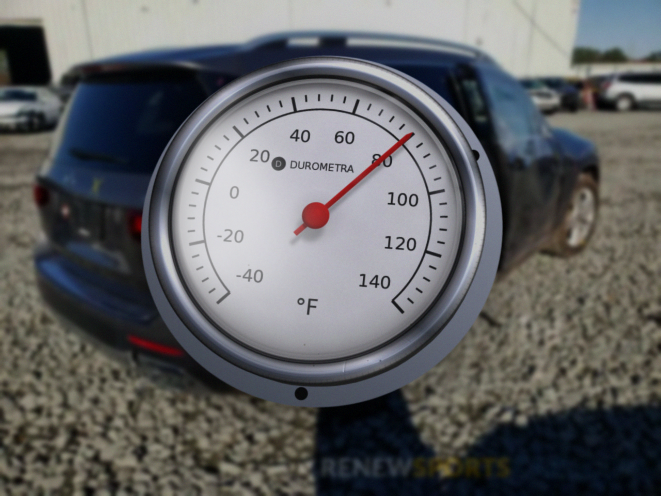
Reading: 80 °F
